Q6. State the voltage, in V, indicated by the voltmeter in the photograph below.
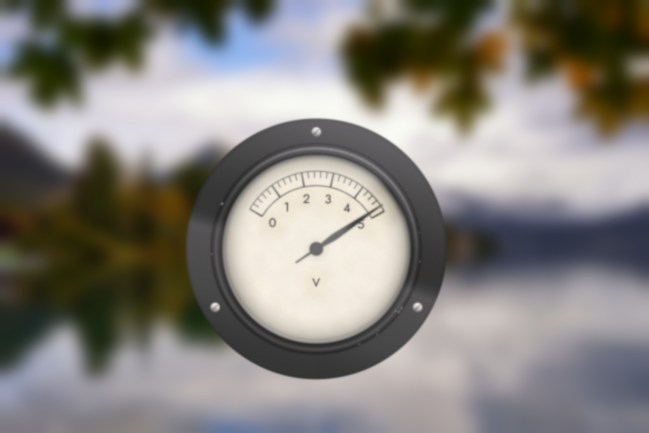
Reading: 4.8 V
